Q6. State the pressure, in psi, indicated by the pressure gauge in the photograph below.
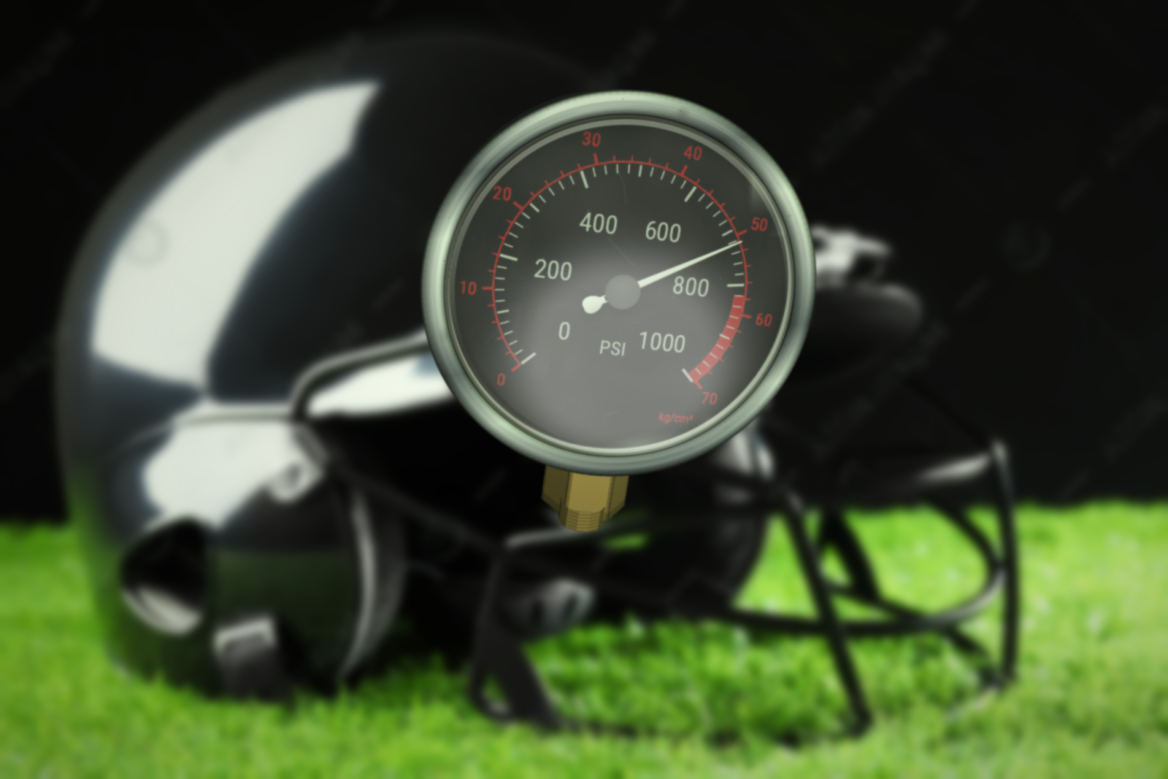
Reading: 720 psi
